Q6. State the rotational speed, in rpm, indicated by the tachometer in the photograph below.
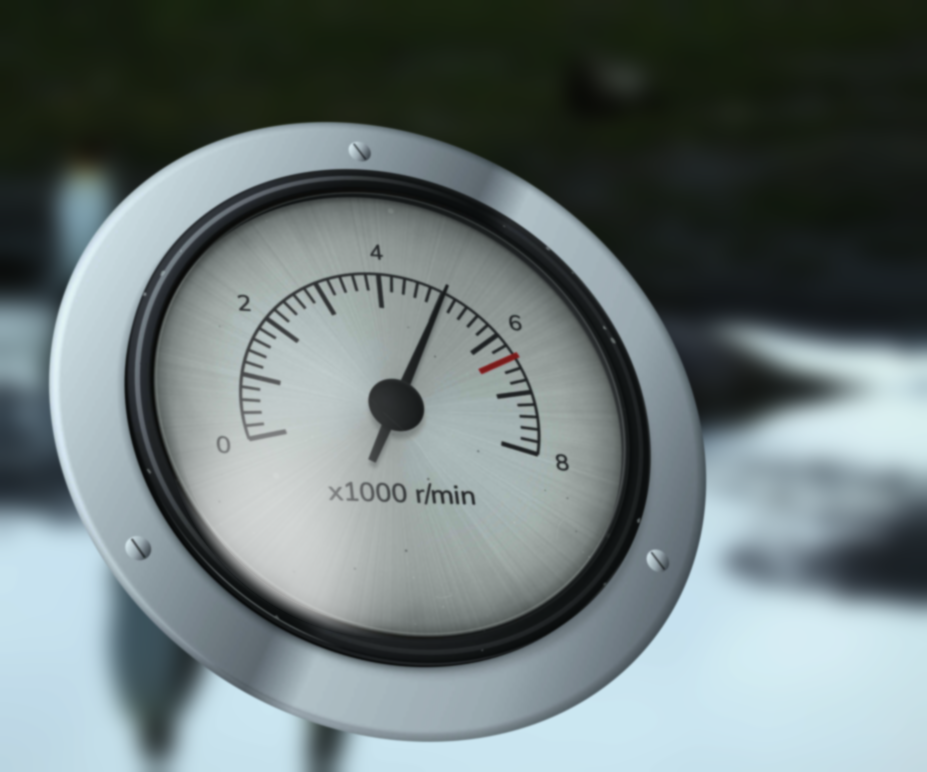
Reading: 5000 rpm
